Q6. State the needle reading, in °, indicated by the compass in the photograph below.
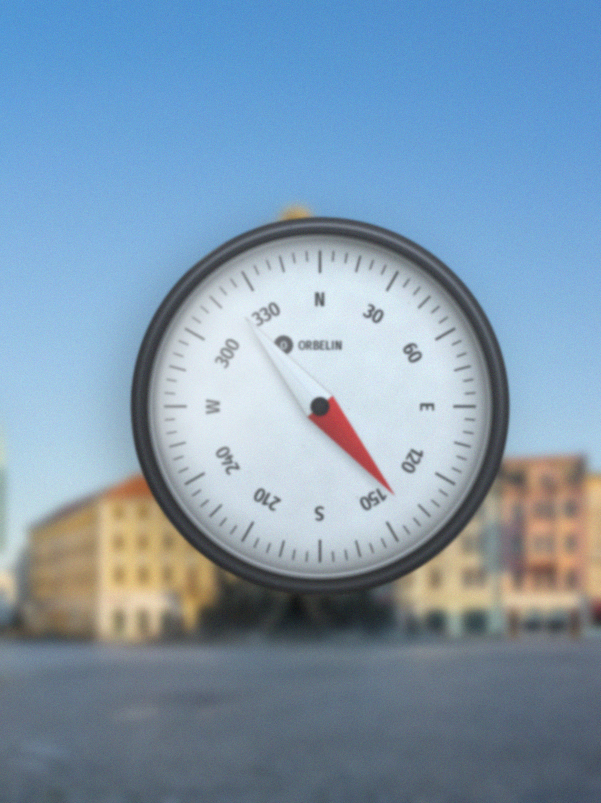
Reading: 140 °
